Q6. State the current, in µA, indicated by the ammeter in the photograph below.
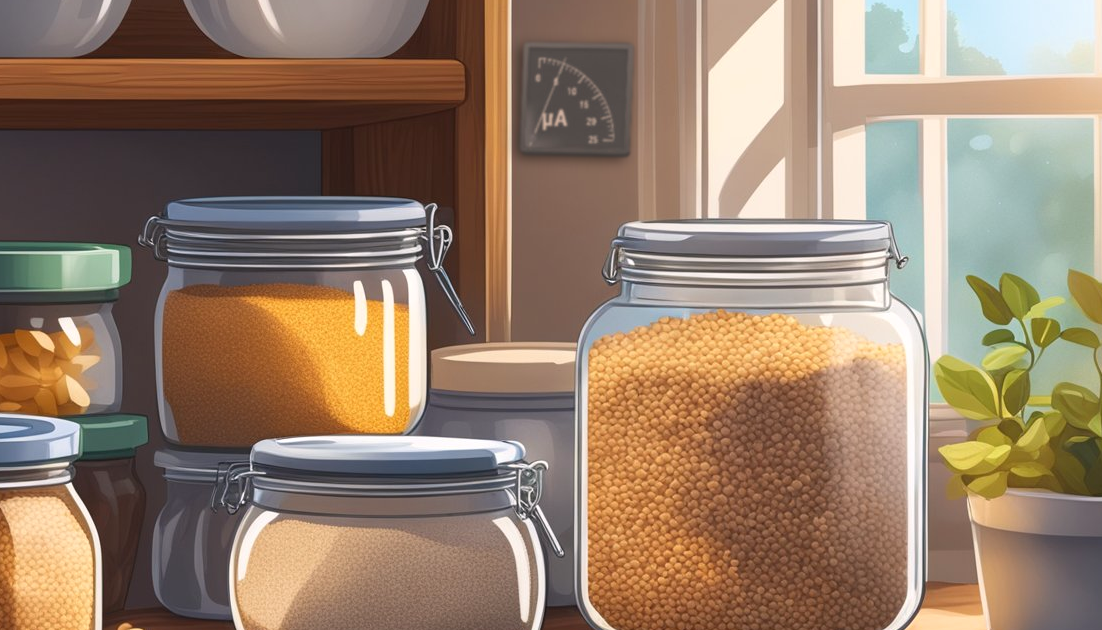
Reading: 5 µA
